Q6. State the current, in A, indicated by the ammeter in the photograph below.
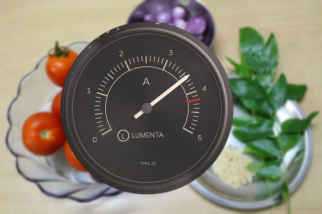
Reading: 3.6 A
